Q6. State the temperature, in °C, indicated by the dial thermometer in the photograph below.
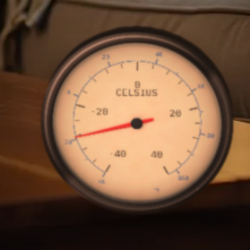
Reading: -28 °C
